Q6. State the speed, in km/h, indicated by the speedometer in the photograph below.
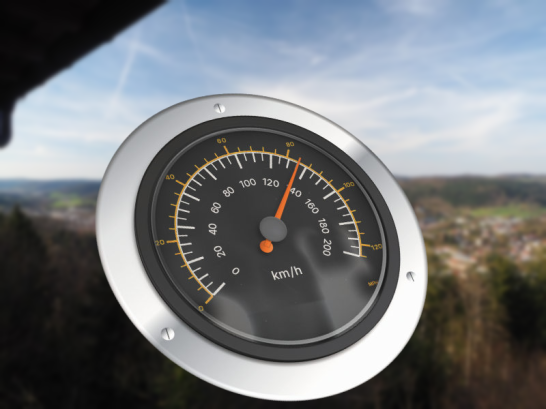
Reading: 135 km/h
